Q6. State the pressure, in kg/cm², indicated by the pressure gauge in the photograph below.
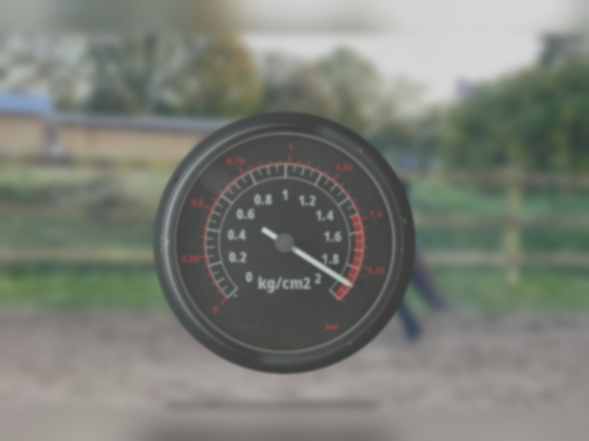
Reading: 1.9 kg/cm²
